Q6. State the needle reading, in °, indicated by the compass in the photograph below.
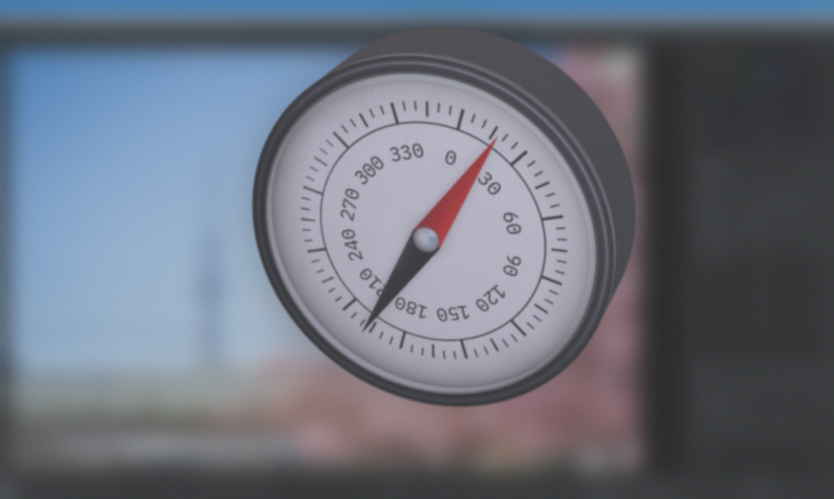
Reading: 17.5 °
